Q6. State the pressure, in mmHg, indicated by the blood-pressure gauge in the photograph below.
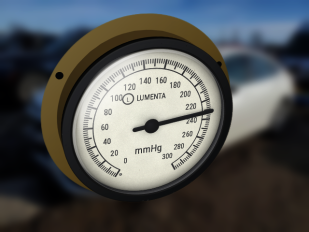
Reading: 230 mmHg
